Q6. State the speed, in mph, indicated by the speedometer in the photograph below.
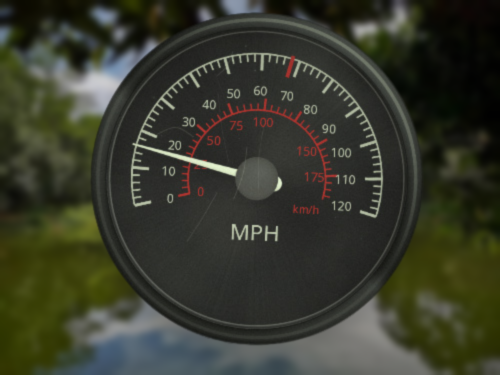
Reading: 16 mph
